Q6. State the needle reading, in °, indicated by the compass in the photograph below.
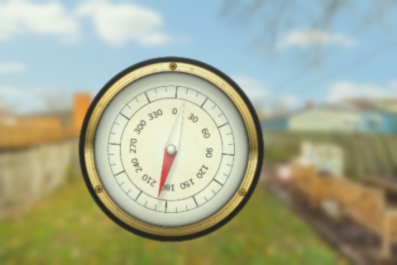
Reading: 190 °
